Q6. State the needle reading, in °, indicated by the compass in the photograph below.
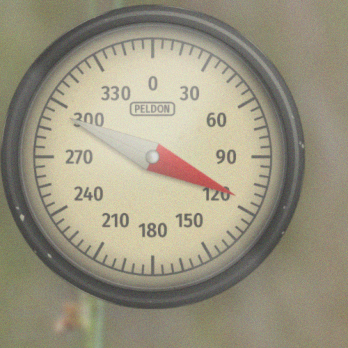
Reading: 115 °
